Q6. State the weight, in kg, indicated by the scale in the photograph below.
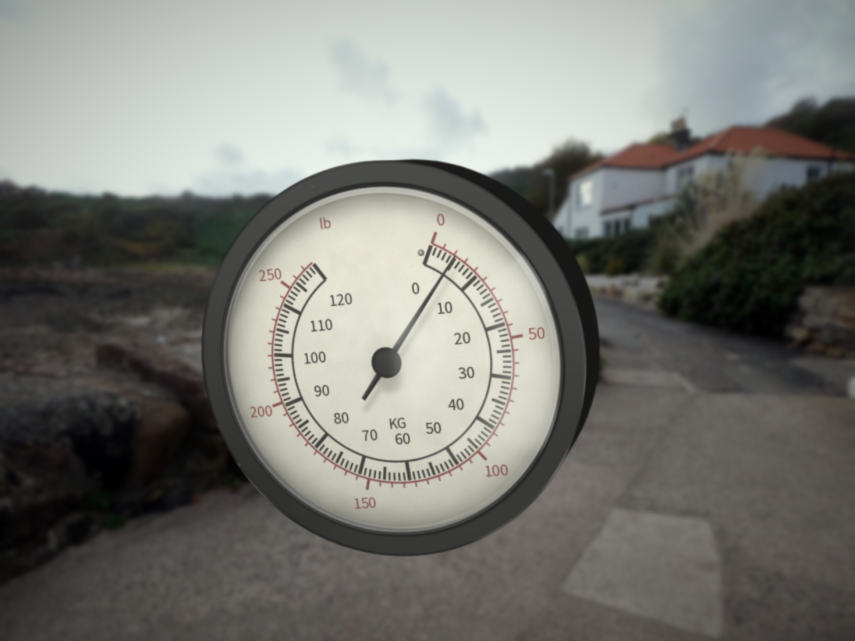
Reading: 5 kg
